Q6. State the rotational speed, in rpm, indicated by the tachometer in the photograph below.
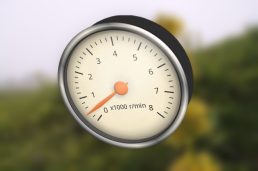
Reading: 400 rpm
